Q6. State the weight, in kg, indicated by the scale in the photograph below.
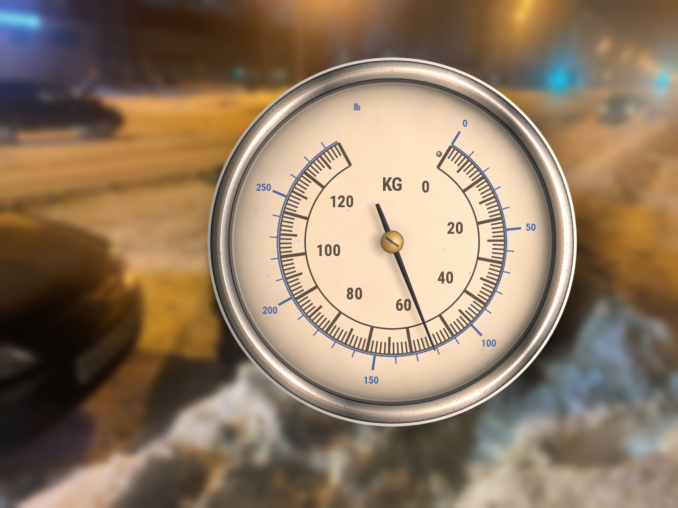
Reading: 55 kg
